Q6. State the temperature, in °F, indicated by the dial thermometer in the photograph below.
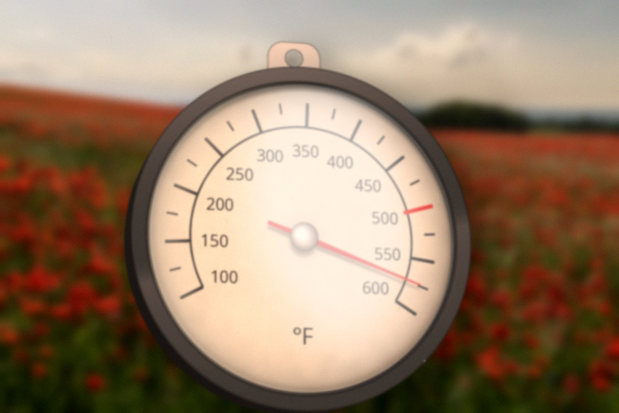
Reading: 575 °F
